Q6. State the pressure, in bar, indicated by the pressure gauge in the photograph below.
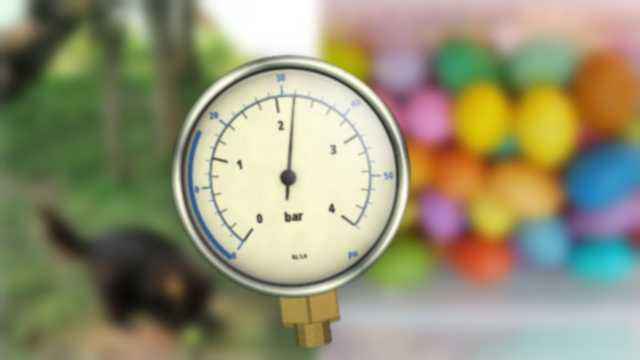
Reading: 2.2 bar
